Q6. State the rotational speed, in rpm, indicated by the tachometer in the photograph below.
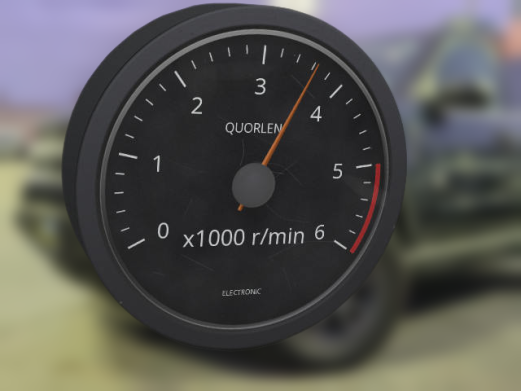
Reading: 3600 rpm
